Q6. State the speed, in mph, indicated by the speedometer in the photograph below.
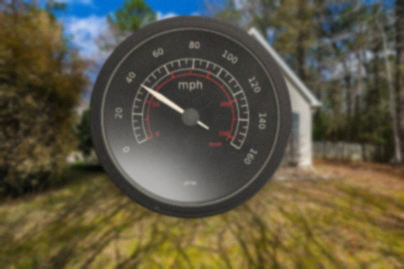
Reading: 40 mph
